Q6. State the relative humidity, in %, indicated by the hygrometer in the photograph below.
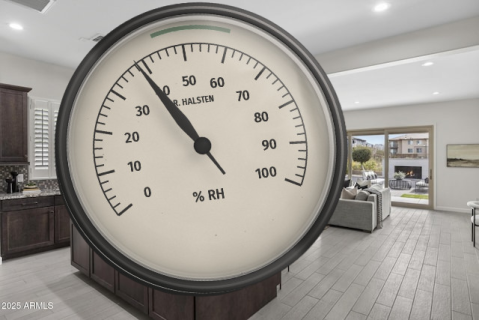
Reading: 38 %
